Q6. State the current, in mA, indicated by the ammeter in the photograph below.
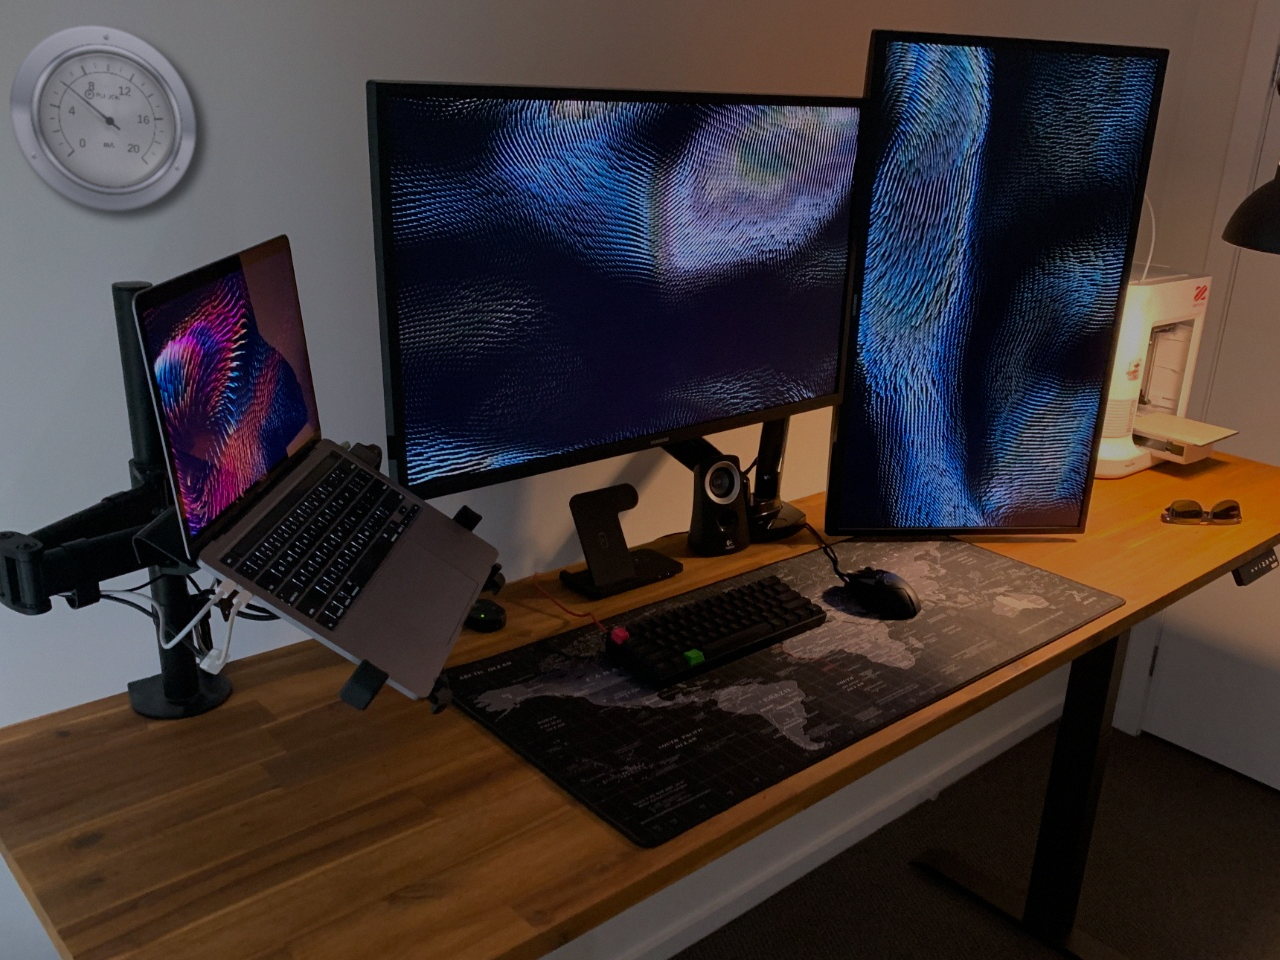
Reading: 6 mA
